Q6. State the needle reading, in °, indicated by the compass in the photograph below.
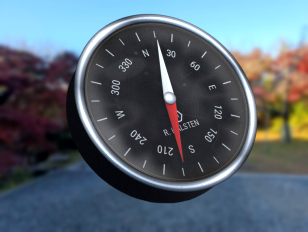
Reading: 195 °
